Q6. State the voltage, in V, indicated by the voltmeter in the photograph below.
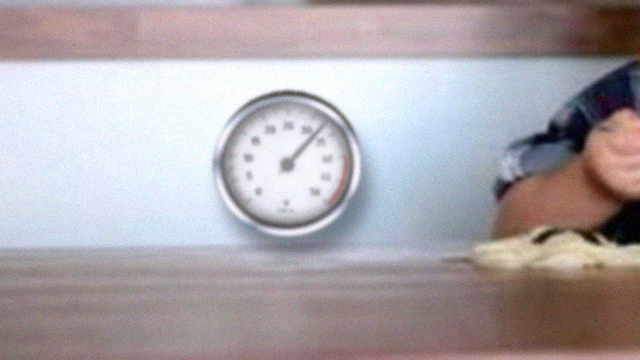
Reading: 32.5 V
